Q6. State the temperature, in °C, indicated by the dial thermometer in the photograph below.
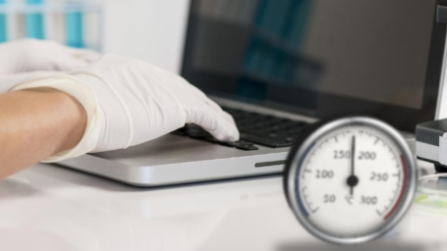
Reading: 170 °C
